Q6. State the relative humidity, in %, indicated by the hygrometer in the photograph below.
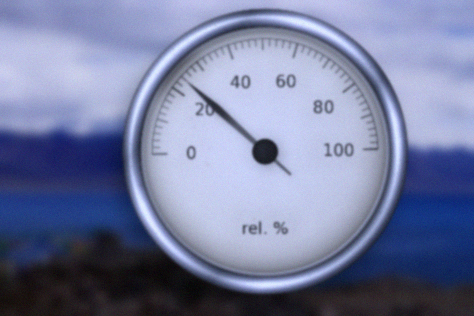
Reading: 24 %
